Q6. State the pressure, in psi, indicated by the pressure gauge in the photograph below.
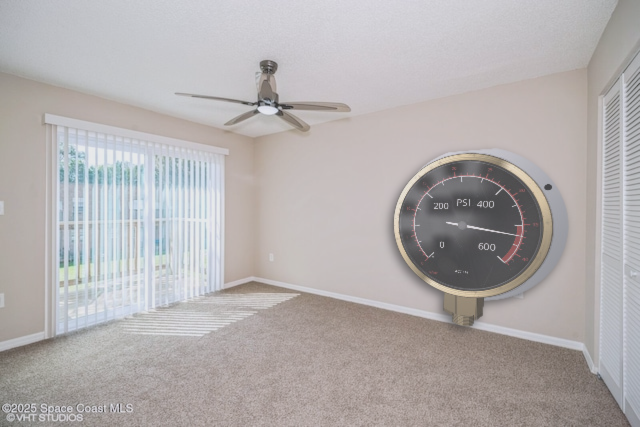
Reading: 525 psi
